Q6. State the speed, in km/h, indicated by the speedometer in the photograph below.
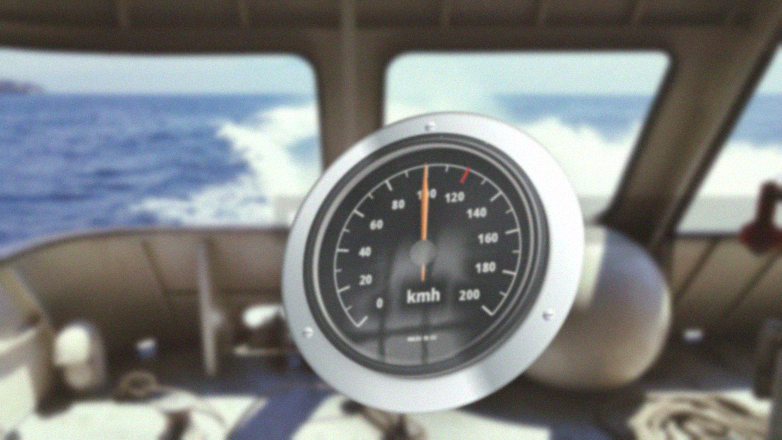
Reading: 100 km/h
